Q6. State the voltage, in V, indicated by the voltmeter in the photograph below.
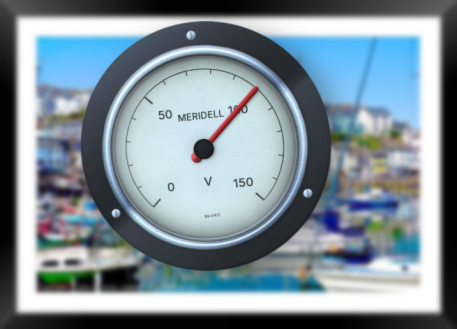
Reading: 100 V
